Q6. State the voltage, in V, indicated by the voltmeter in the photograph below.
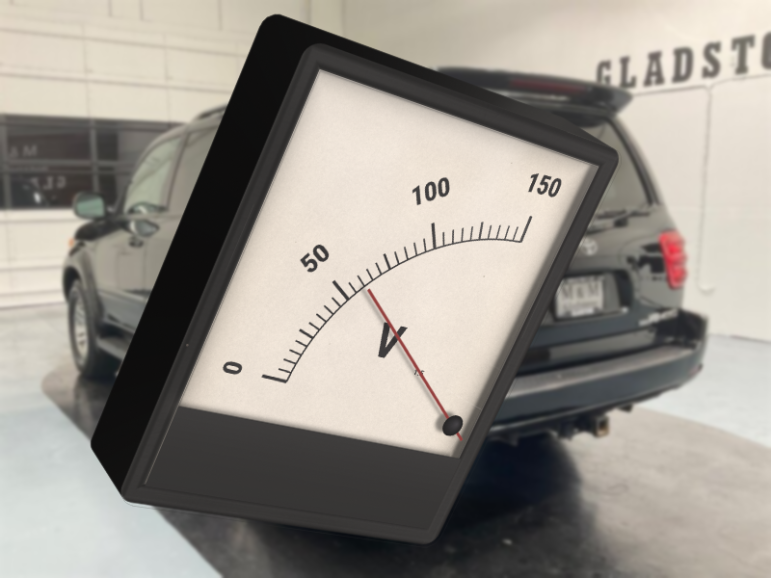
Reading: 60 V
